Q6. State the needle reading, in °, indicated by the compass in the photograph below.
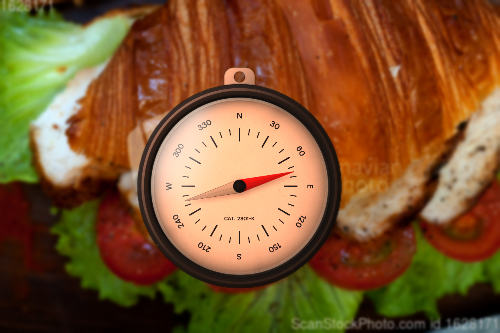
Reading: 75 °
